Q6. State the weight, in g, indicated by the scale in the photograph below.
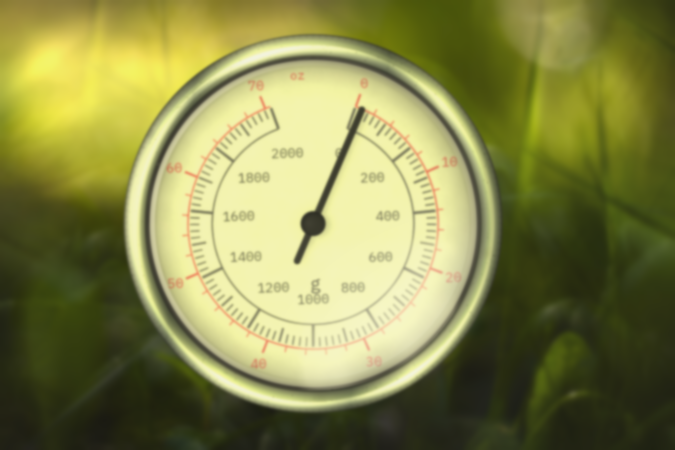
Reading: 20 g
